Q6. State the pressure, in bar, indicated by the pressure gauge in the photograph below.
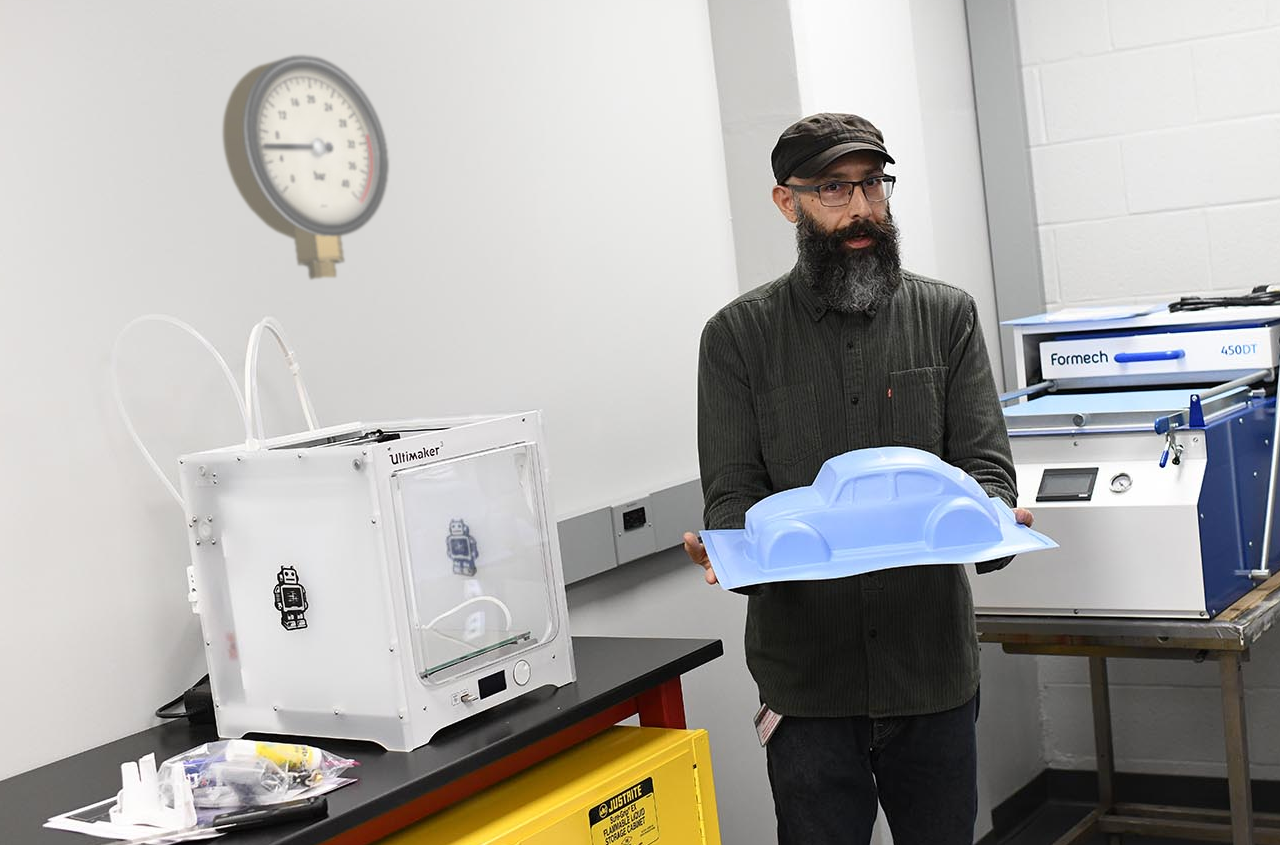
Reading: 6 bar
